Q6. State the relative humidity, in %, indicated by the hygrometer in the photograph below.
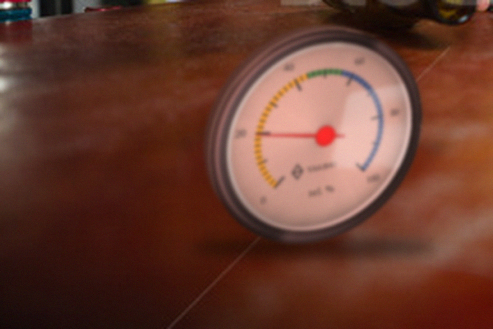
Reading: 20 %
